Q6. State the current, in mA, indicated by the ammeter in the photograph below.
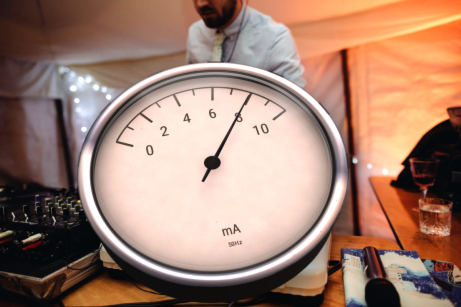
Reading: 8 mA
